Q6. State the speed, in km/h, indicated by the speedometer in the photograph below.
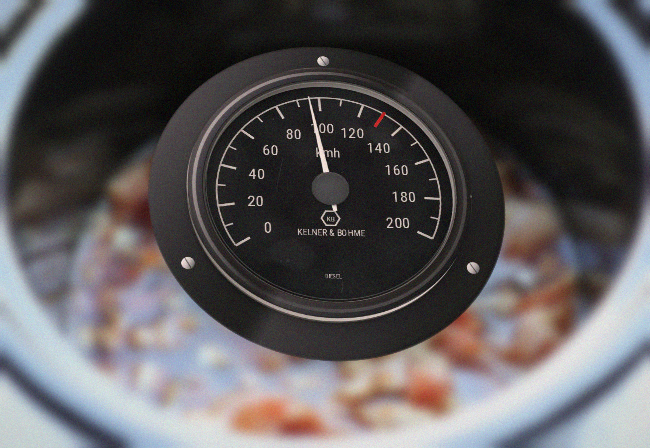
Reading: 95 km/h
